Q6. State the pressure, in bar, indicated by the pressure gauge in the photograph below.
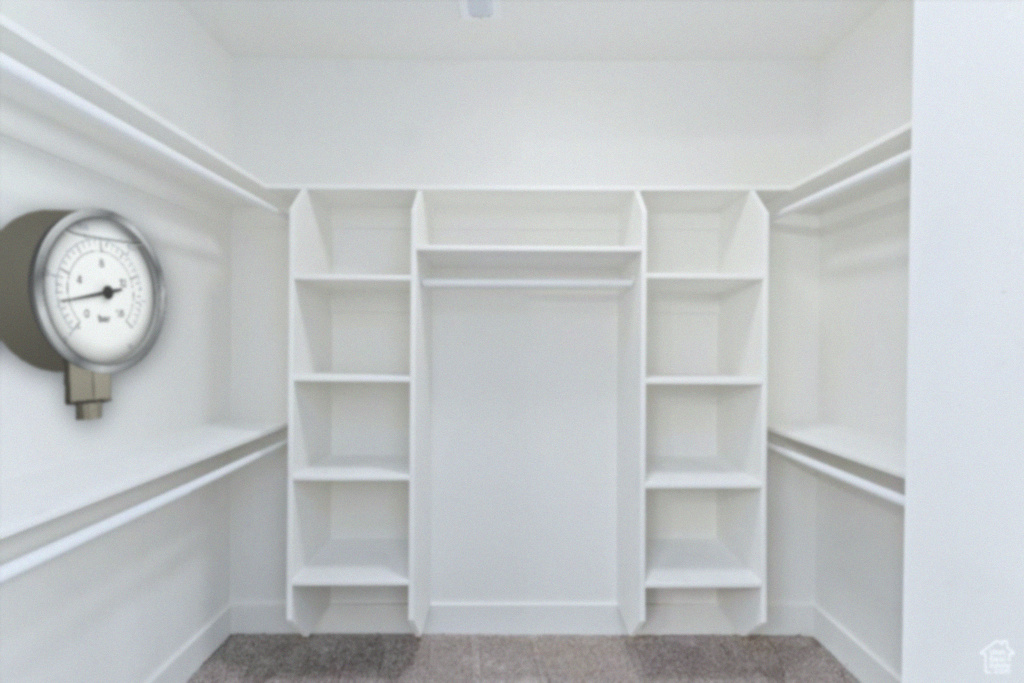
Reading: 2 bar
